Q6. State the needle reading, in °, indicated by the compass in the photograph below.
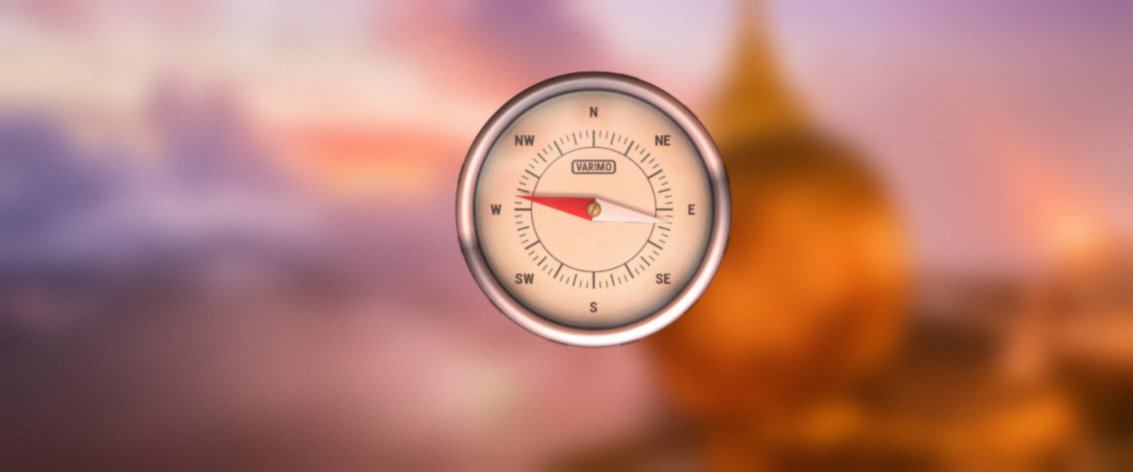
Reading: 280 °
